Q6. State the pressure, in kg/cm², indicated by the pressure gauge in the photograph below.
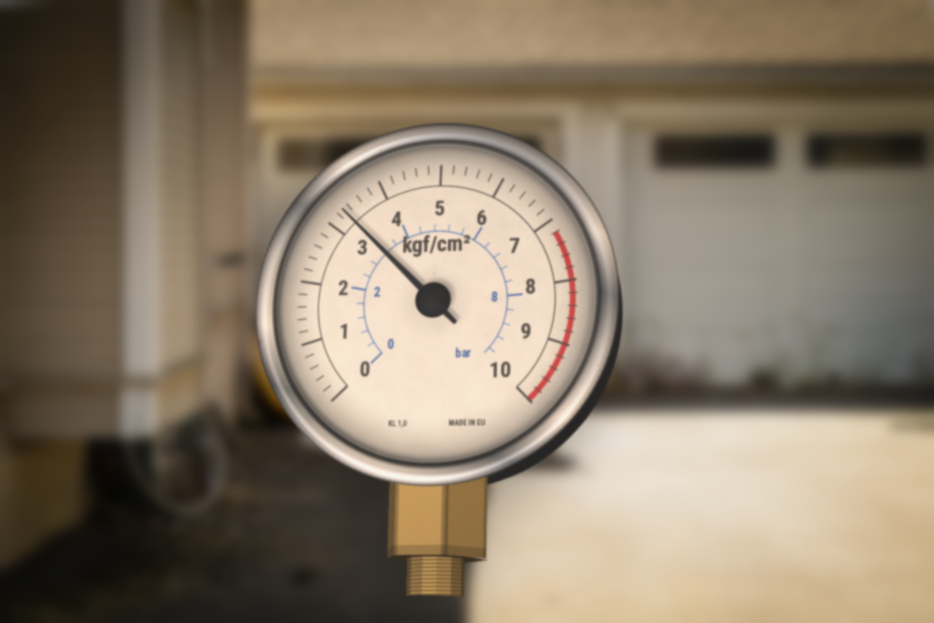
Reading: 3.3 kg/cm²
